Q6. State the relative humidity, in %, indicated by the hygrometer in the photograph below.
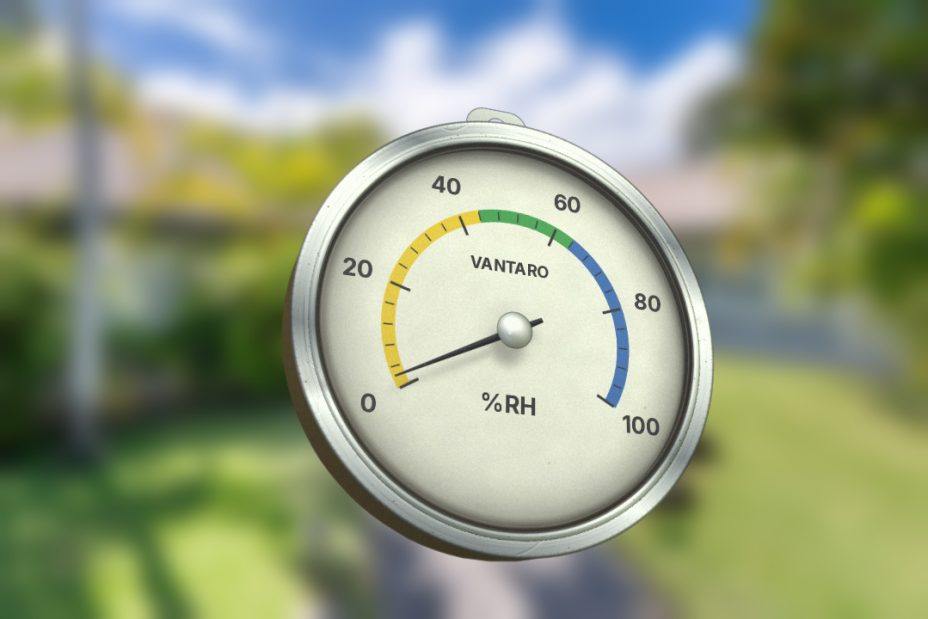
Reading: 2 %
